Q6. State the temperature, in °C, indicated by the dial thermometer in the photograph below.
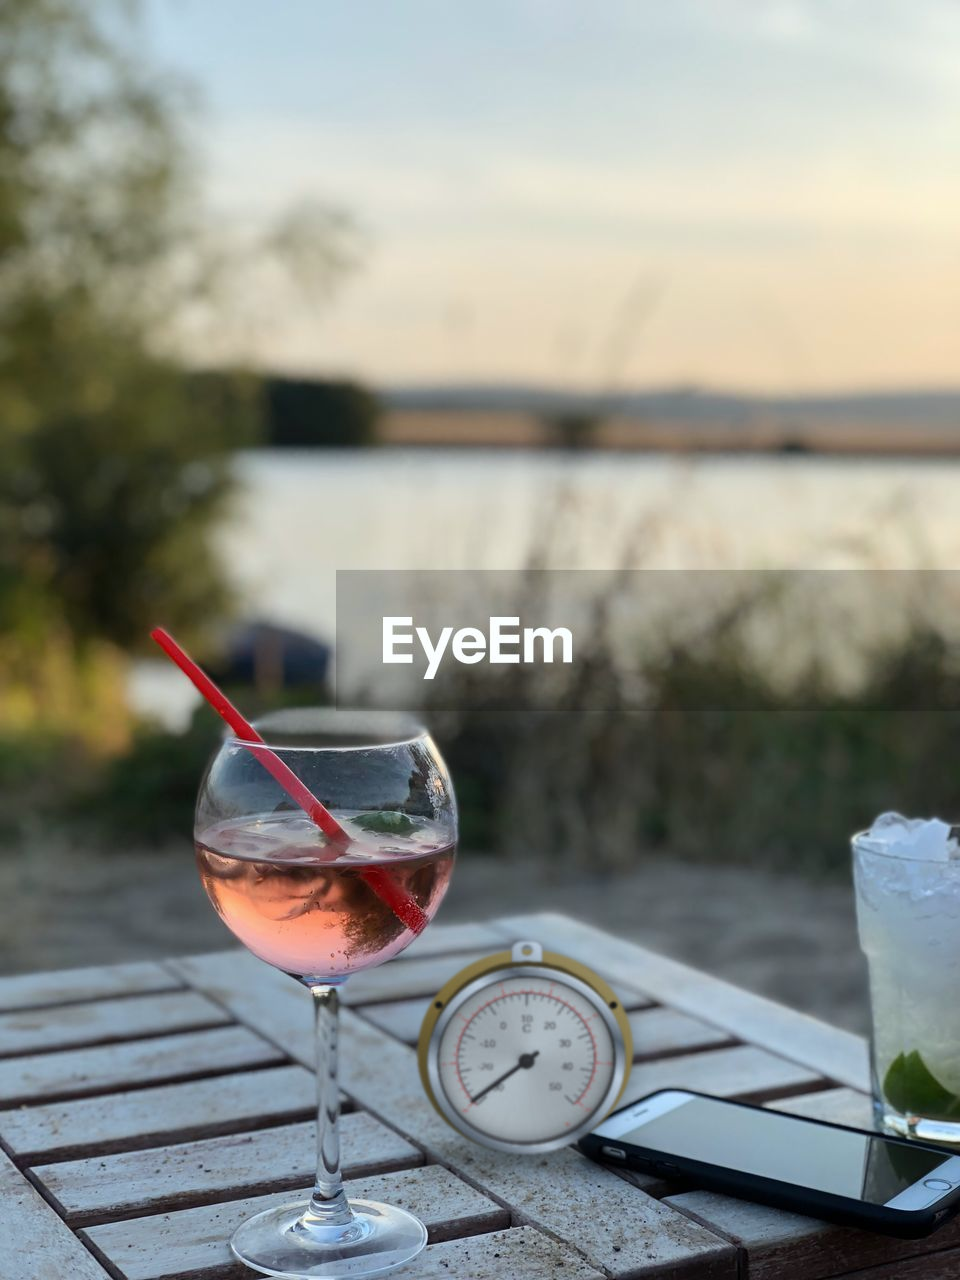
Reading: -28 °C
